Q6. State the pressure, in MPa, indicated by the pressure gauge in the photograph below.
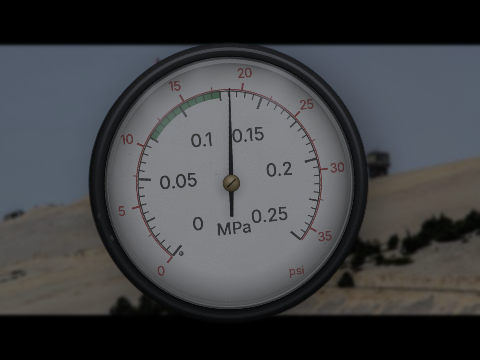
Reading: 0.13 MPa
